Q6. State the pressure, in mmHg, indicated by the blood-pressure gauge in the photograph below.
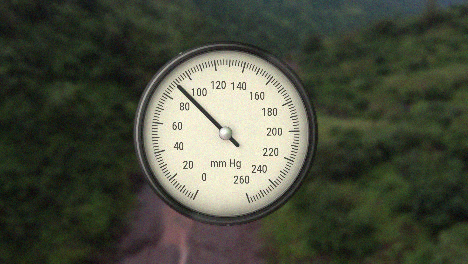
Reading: 90 mmHg
